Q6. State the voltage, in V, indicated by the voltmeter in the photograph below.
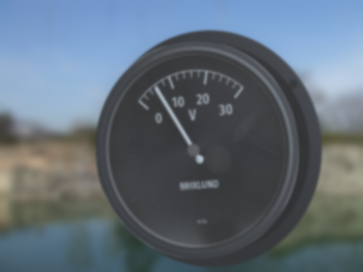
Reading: 6 V
